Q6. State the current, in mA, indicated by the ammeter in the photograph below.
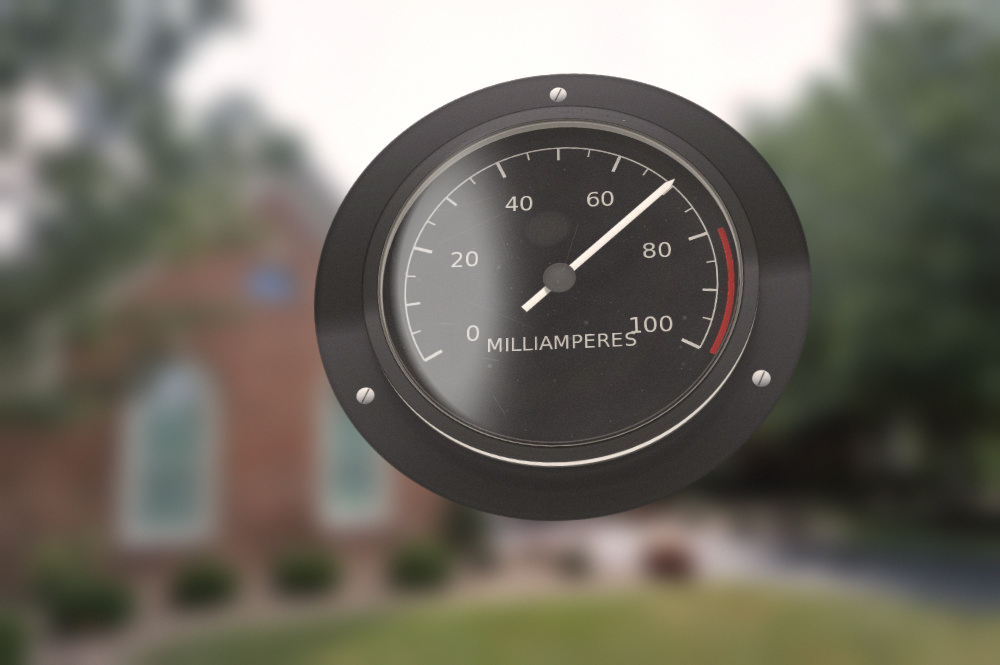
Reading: 70 mA
